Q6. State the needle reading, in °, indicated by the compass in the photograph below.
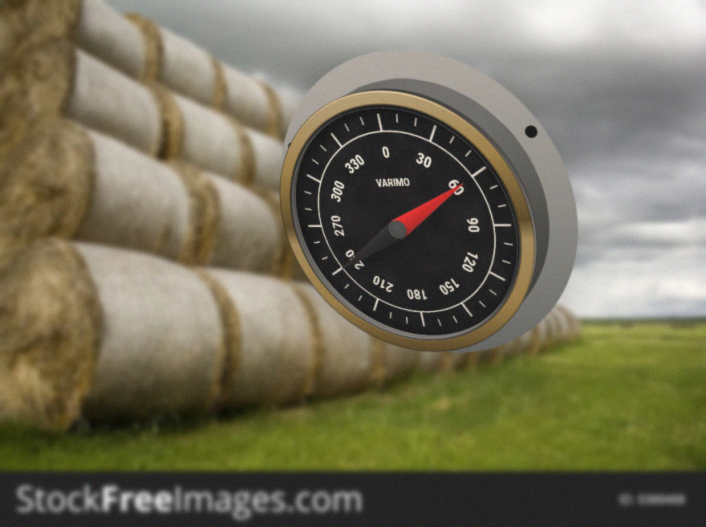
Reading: 60 °
